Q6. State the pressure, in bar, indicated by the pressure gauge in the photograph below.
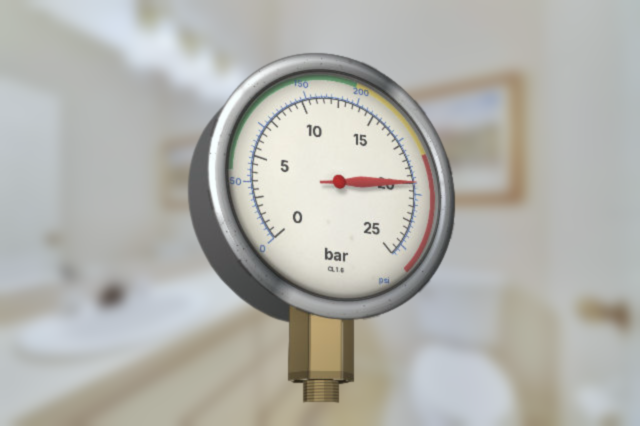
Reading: 20 bar
